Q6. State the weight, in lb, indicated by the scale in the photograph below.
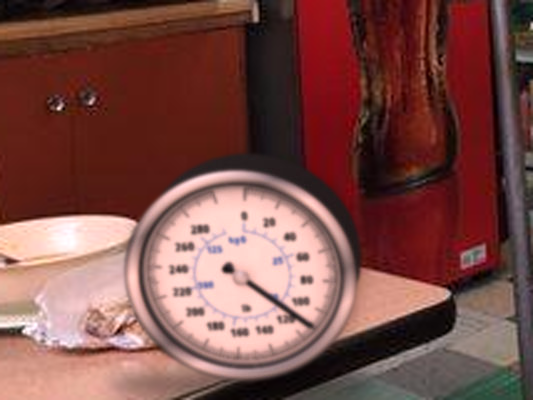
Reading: 110 lb
